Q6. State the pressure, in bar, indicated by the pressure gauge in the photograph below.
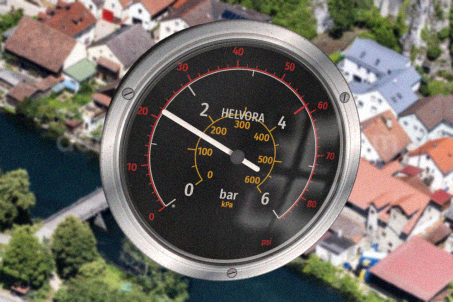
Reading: 1.5 bar
